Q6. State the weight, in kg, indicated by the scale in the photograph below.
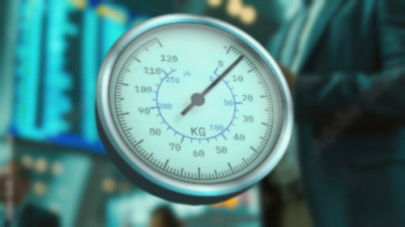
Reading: 5 kg
